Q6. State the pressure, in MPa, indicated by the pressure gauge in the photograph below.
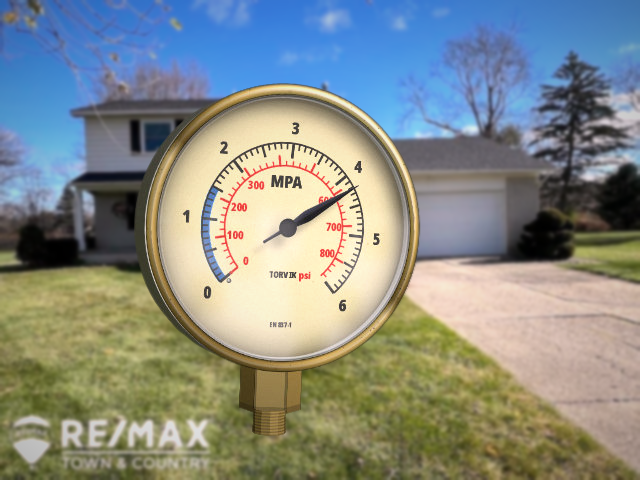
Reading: 4.2 MPa
